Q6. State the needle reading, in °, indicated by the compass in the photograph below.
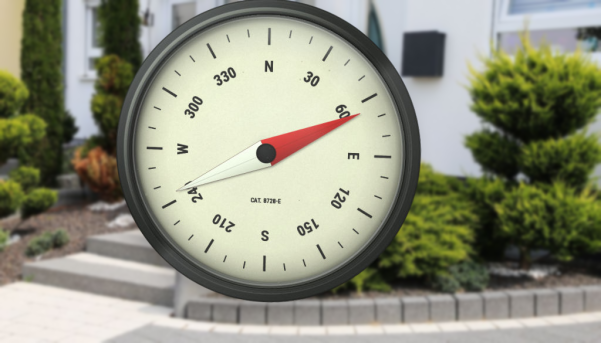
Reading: 65 °
